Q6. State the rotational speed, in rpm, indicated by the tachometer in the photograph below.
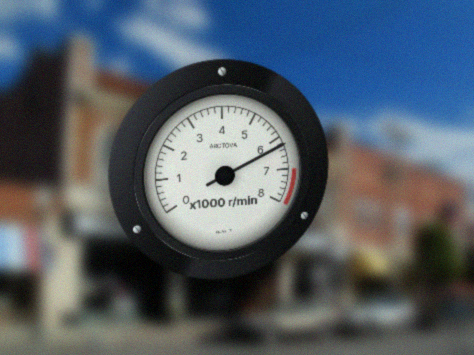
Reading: 6200 rpm
